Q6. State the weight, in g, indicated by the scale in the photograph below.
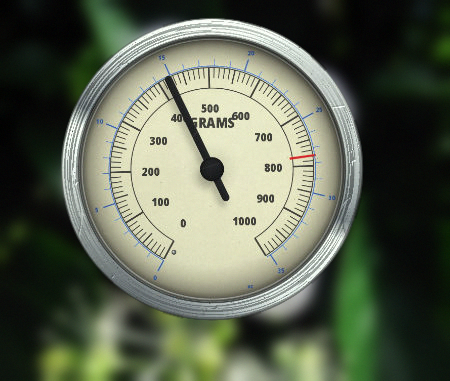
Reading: 420 g
